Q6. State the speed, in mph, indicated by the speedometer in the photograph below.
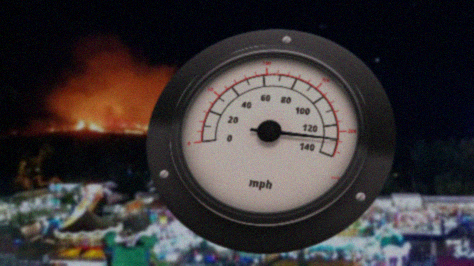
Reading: 130 mph
